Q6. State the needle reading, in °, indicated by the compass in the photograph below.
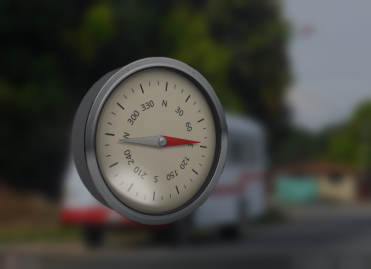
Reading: 85 °
